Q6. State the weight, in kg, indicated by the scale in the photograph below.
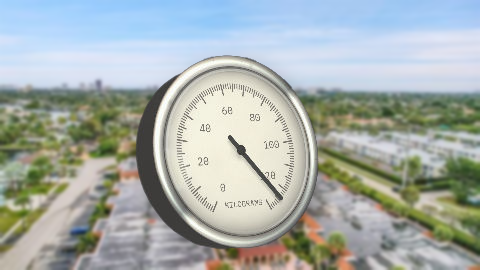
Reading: 125 kg
